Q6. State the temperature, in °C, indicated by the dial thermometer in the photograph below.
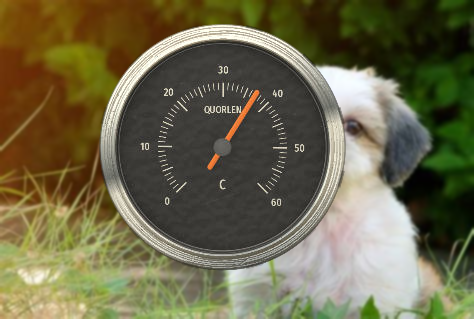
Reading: 37 °C
